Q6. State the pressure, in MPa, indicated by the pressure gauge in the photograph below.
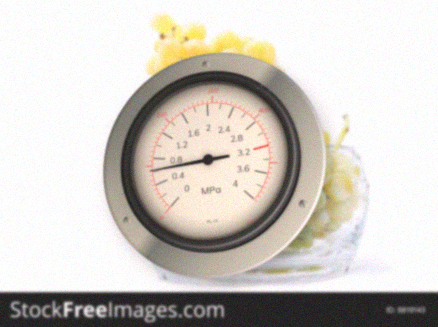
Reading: 0.6 MPa
